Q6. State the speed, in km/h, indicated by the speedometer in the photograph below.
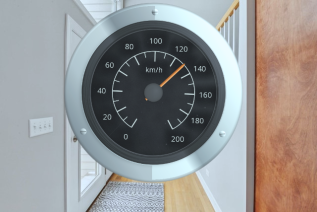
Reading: 130 km/h
